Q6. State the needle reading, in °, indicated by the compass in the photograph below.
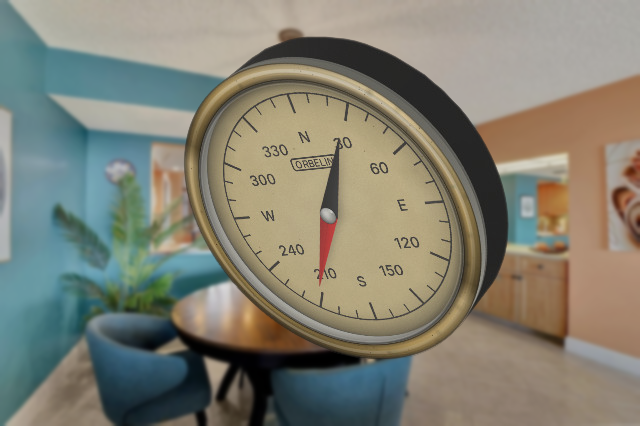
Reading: 210 °
